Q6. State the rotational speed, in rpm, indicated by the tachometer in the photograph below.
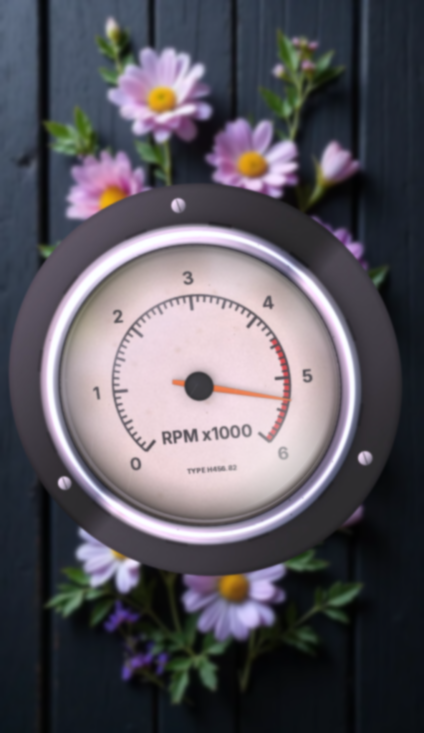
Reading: 5300 rpm
